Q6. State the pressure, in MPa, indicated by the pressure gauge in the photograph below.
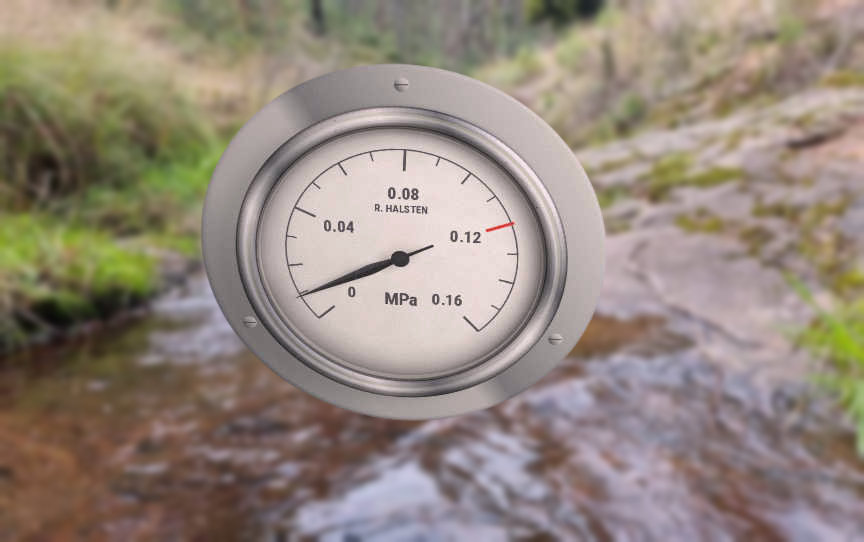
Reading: 0.01 MPa
